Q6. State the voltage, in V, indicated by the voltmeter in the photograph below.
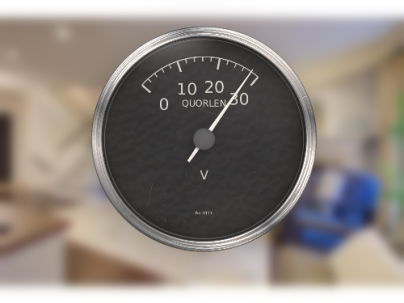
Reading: 28 V
